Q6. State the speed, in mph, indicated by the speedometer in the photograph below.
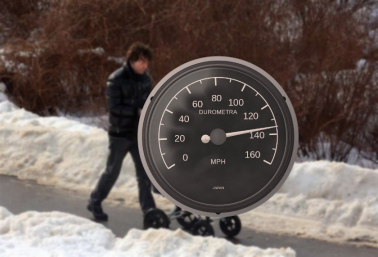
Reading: 135 mph
